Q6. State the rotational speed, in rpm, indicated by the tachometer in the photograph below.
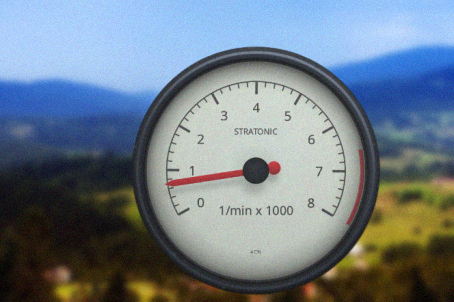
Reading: 700 rpm
